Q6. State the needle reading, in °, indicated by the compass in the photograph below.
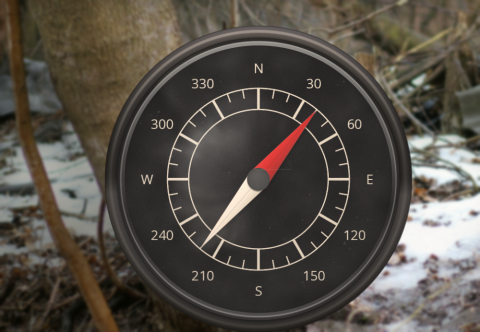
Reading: 40 °
